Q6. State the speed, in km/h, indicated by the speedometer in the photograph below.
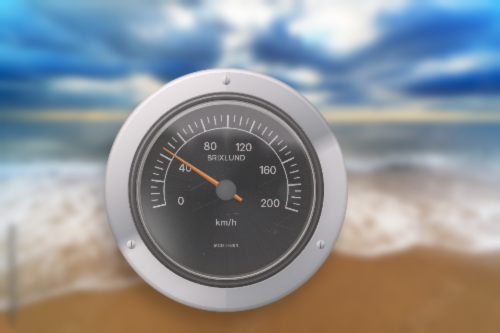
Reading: 45 km/h
